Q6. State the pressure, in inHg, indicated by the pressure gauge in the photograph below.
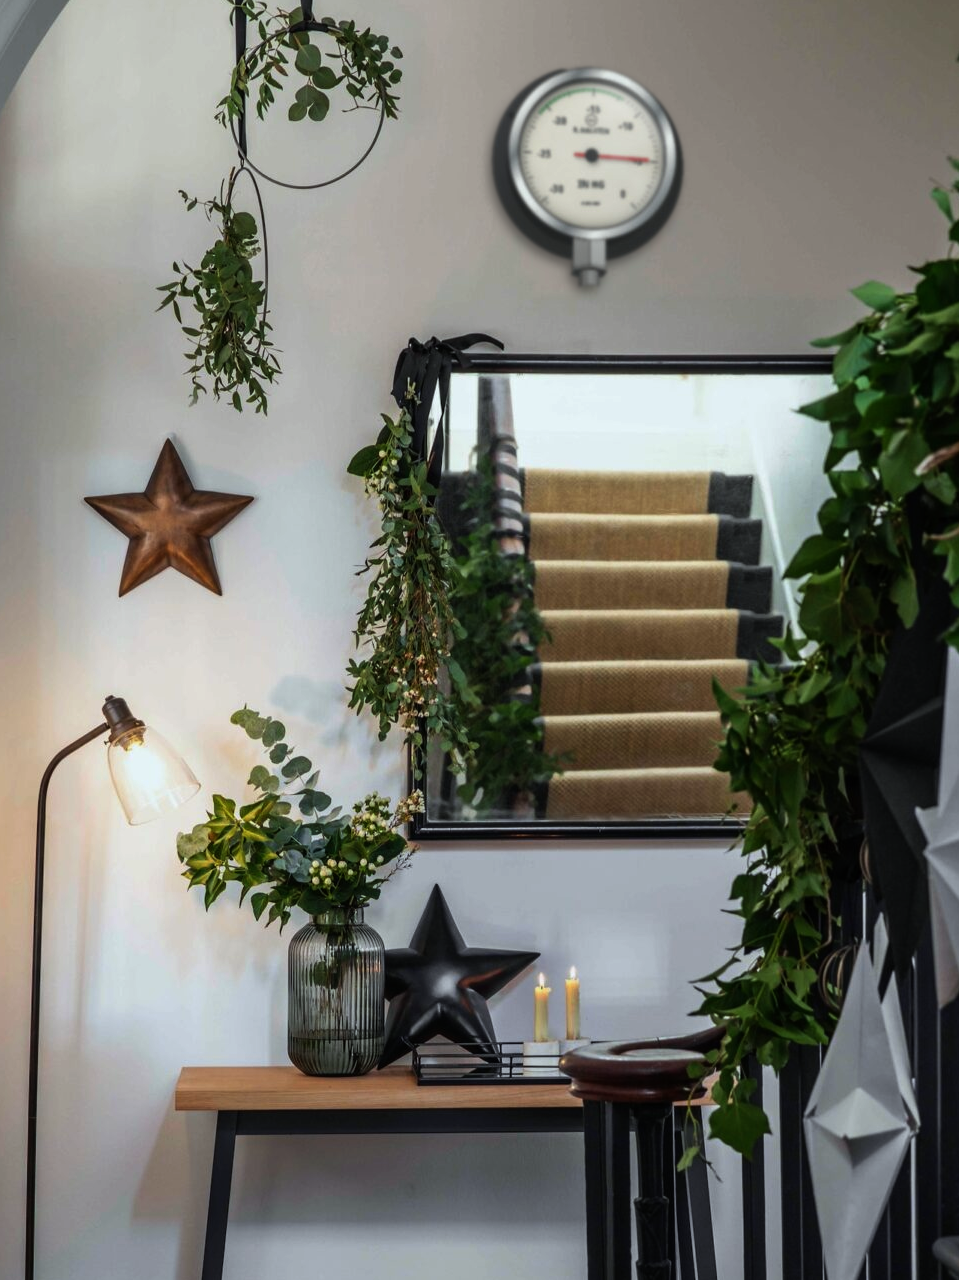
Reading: -5 inHg
